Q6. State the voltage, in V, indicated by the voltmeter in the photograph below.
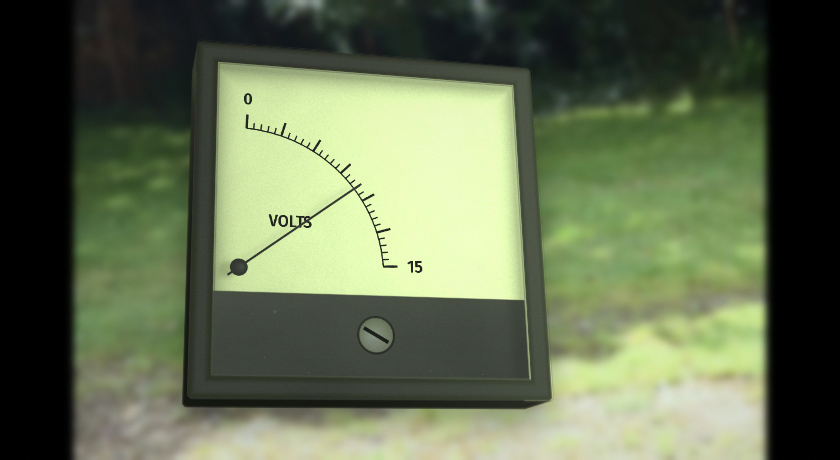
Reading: 9 V
